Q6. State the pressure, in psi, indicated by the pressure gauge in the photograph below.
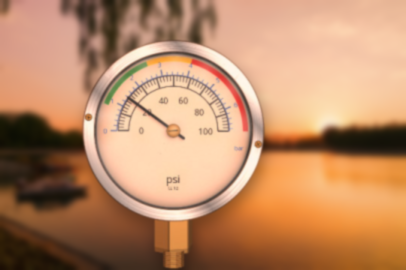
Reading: 20 psi
